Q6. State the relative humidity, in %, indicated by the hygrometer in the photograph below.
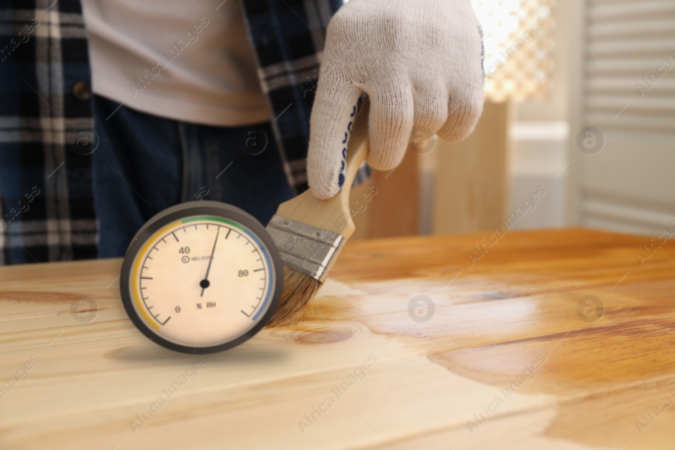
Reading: 56 %
